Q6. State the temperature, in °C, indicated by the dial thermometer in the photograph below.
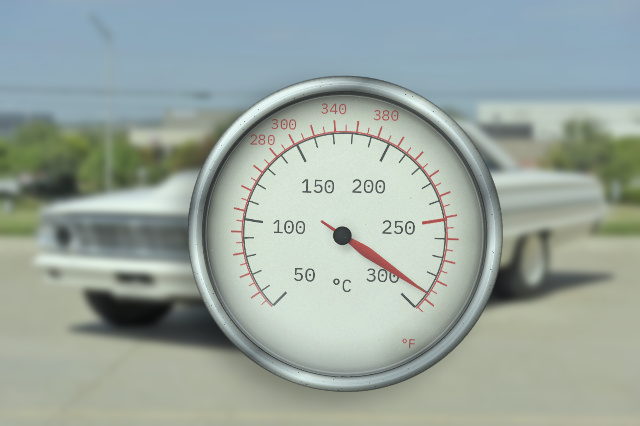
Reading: 290 °C
